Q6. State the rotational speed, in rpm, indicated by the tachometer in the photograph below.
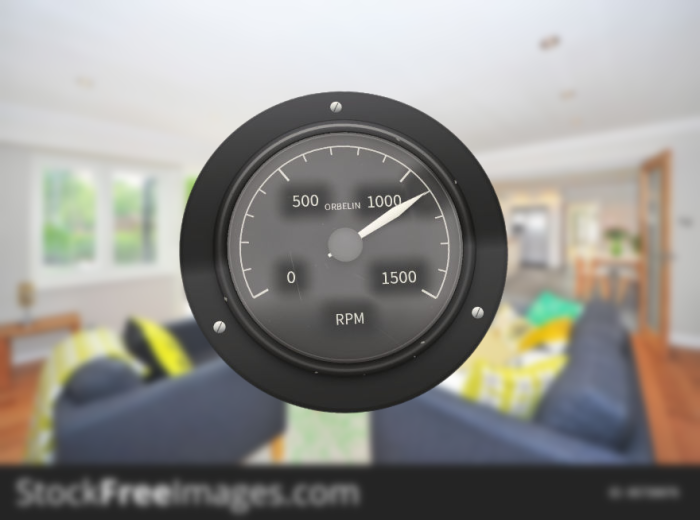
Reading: 1100 rpm
